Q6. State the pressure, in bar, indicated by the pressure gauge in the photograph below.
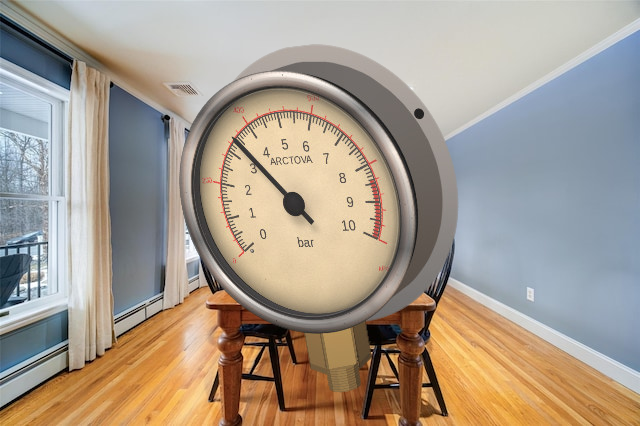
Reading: 3.5 bar
